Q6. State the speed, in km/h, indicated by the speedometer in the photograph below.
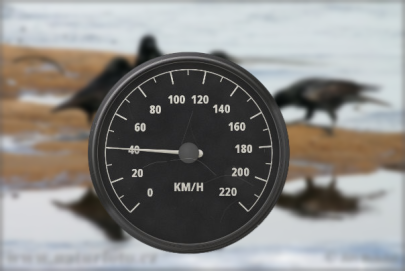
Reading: 40 km/h
